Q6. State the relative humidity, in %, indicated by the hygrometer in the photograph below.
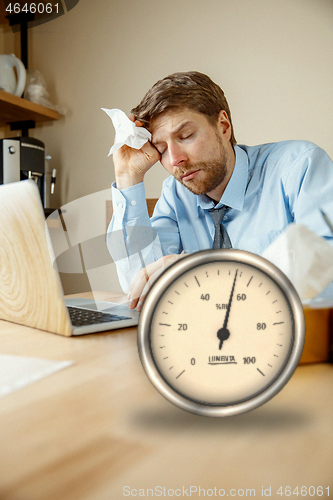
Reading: 54 %
